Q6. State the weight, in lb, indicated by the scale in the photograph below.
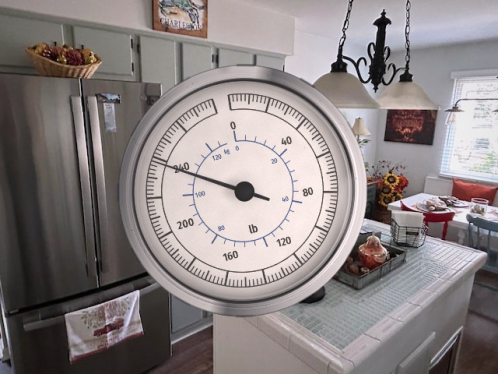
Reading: 238 lb
